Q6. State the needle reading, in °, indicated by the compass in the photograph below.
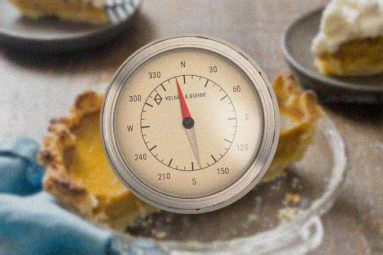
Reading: 350 °
